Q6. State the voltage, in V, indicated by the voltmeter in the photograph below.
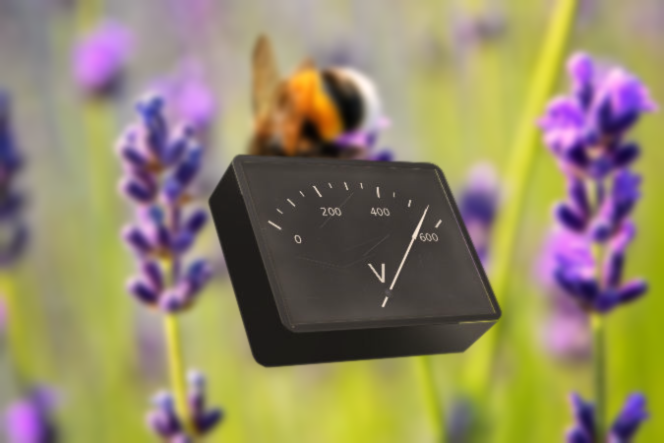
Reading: 550 V
